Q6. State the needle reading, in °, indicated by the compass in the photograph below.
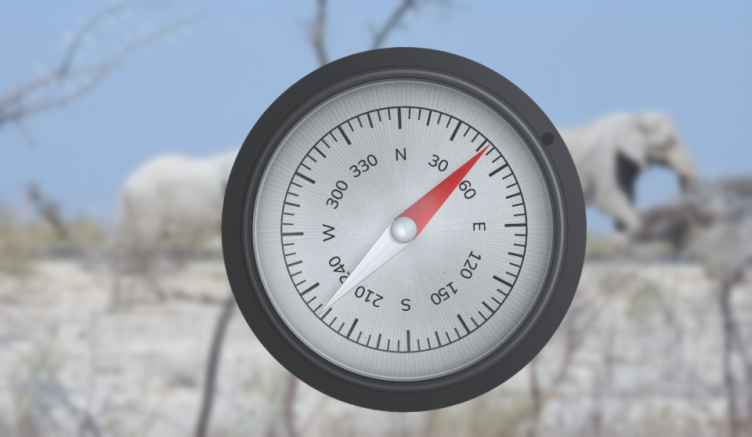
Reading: 47.5 °
